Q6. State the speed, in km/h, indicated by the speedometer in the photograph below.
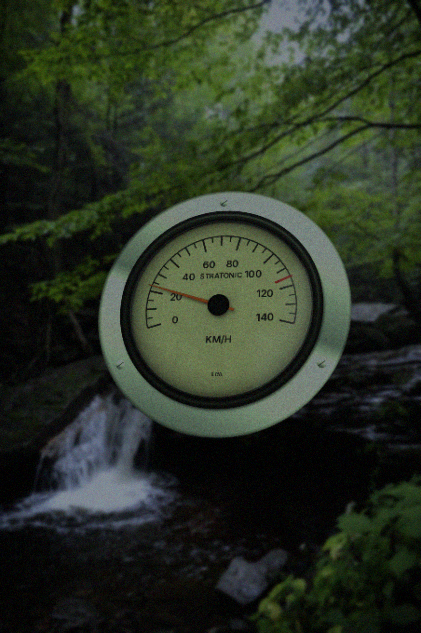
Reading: 22.5 km/h
